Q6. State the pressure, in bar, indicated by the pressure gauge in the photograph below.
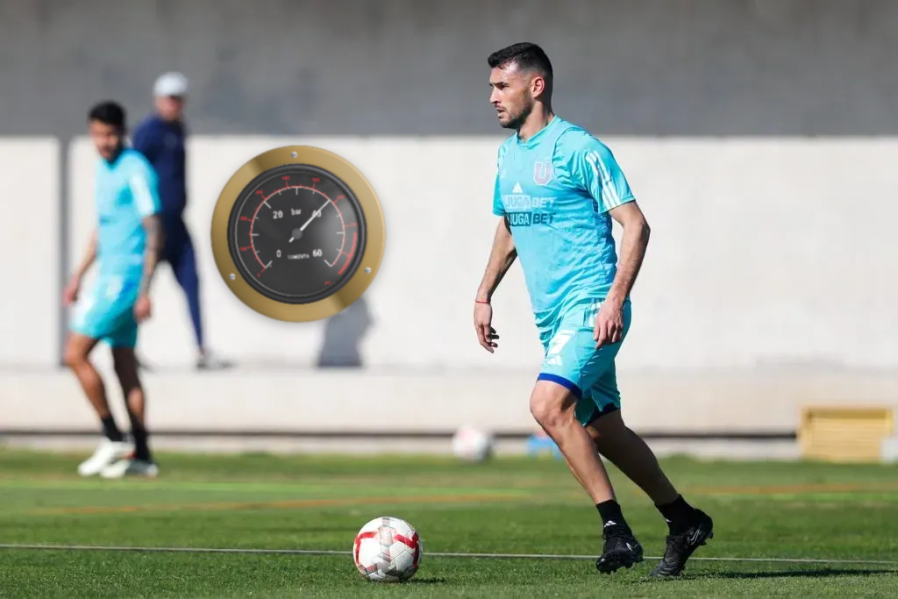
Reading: 40 bar
